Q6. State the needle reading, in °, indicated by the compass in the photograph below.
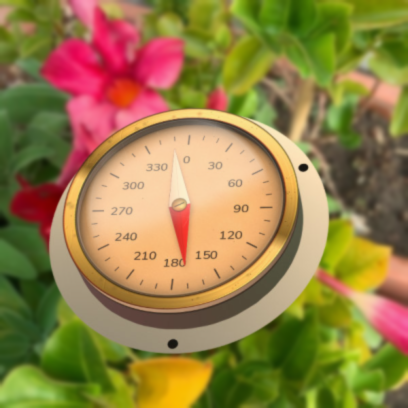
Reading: 170 °
